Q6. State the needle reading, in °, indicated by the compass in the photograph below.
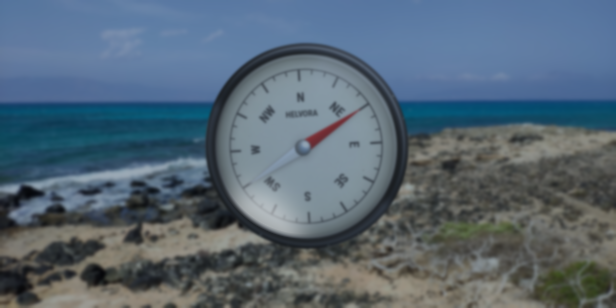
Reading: 60 °
